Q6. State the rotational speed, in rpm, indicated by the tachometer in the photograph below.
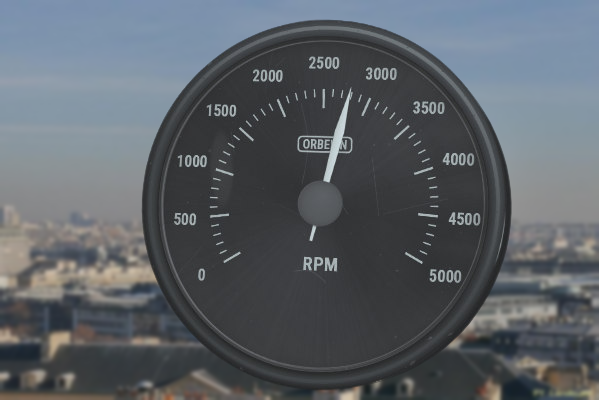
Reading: 2800 rpm
